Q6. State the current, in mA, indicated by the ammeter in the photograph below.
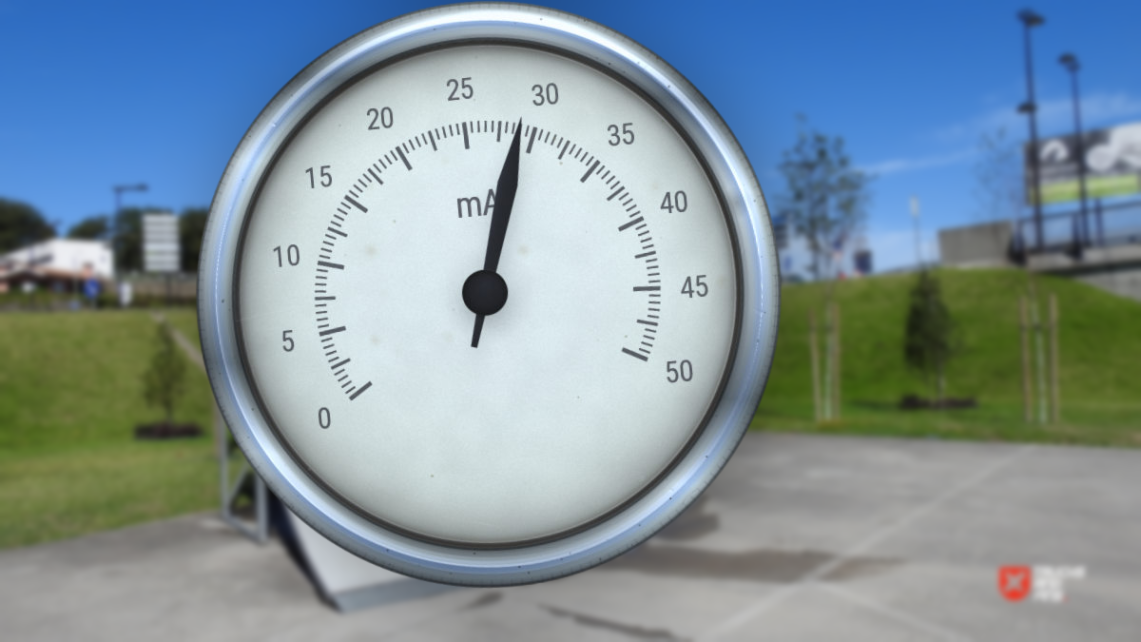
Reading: 29 mA
